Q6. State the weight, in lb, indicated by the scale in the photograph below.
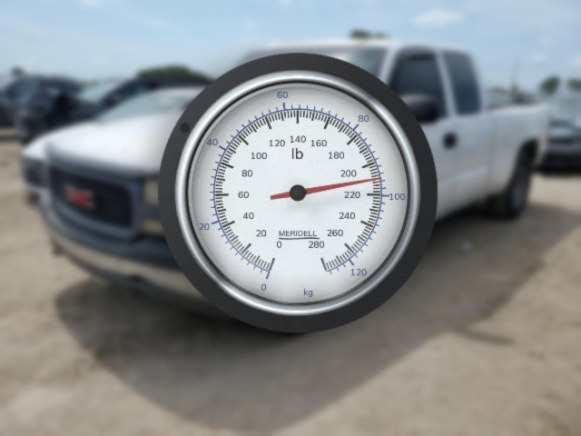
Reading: 210 lb
